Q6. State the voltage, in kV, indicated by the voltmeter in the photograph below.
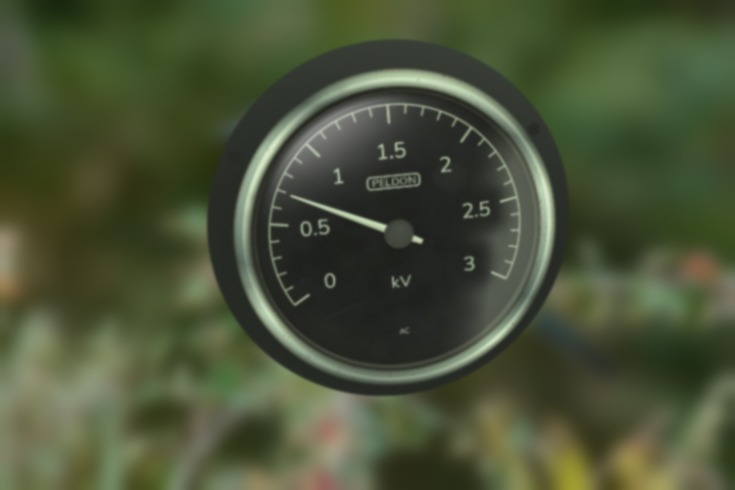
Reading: 0.7 kV
